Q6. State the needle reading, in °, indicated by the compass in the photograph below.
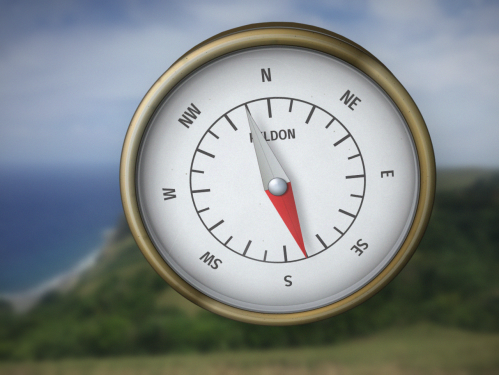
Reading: 165 °
